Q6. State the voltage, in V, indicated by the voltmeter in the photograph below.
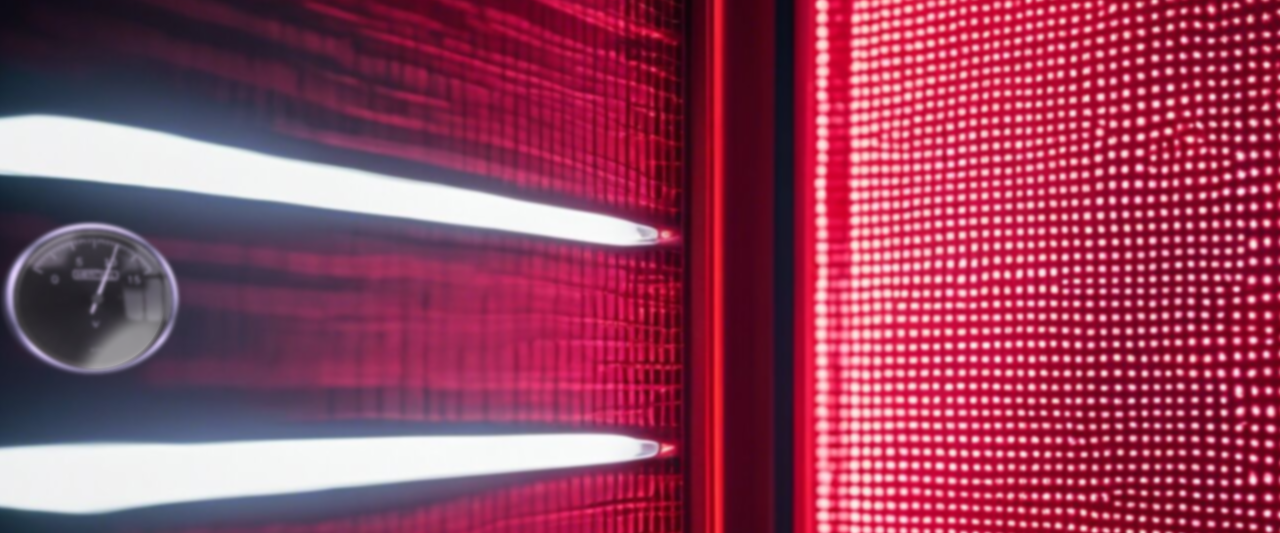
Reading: 10 V
